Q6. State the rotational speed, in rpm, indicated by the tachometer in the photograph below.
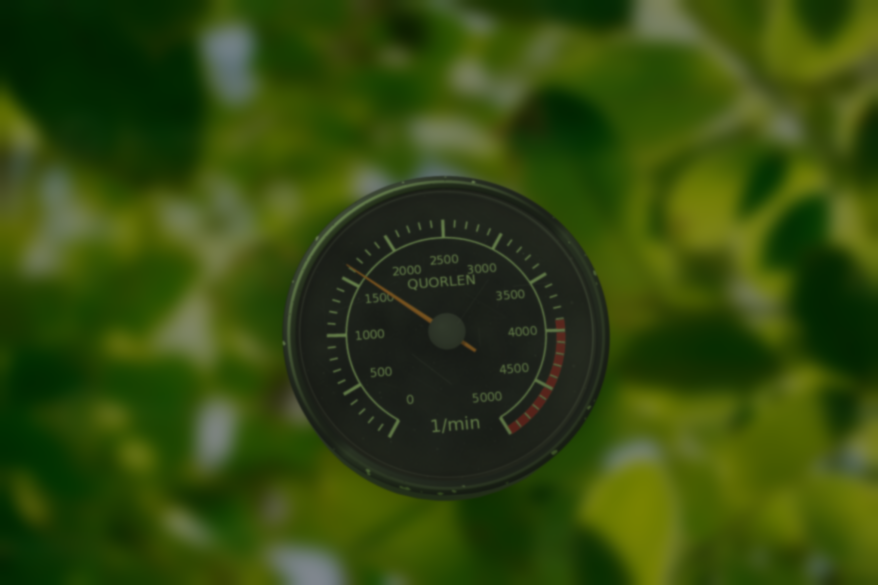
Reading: 1600 rpm
